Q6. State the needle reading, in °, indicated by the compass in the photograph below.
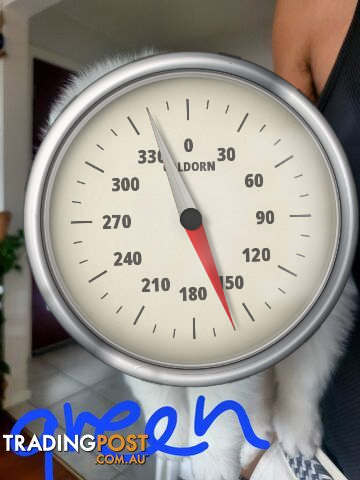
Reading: 160 °
